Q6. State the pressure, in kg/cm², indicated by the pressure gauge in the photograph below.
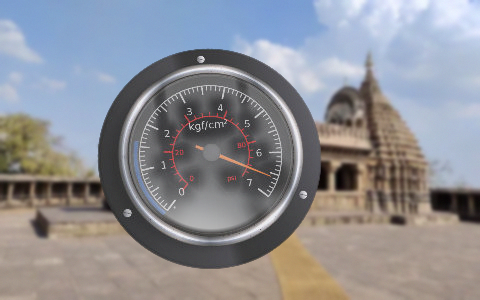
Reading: 6.6 kg/cm²
